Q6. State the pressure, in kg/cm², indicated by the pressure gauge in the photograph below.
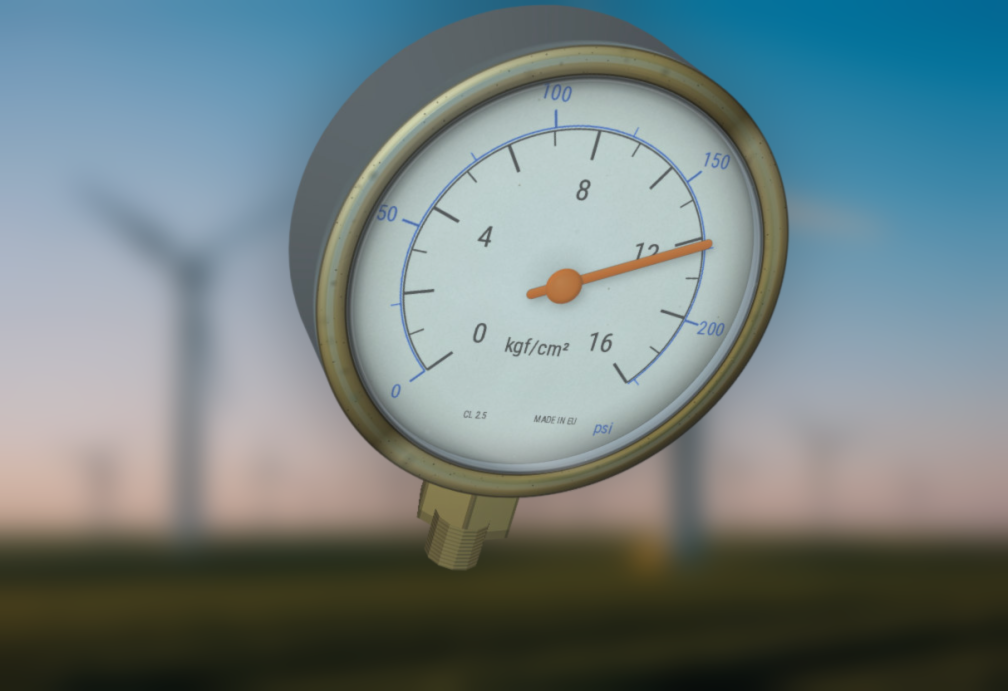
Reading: 12 kg/cm²
